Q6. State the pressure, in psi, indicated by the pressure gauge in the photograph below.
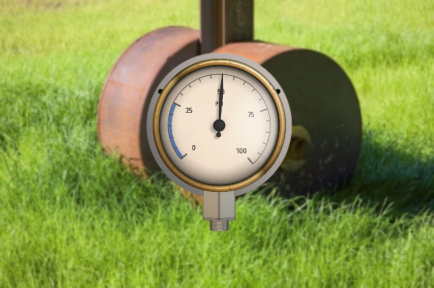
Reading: 50 psi
